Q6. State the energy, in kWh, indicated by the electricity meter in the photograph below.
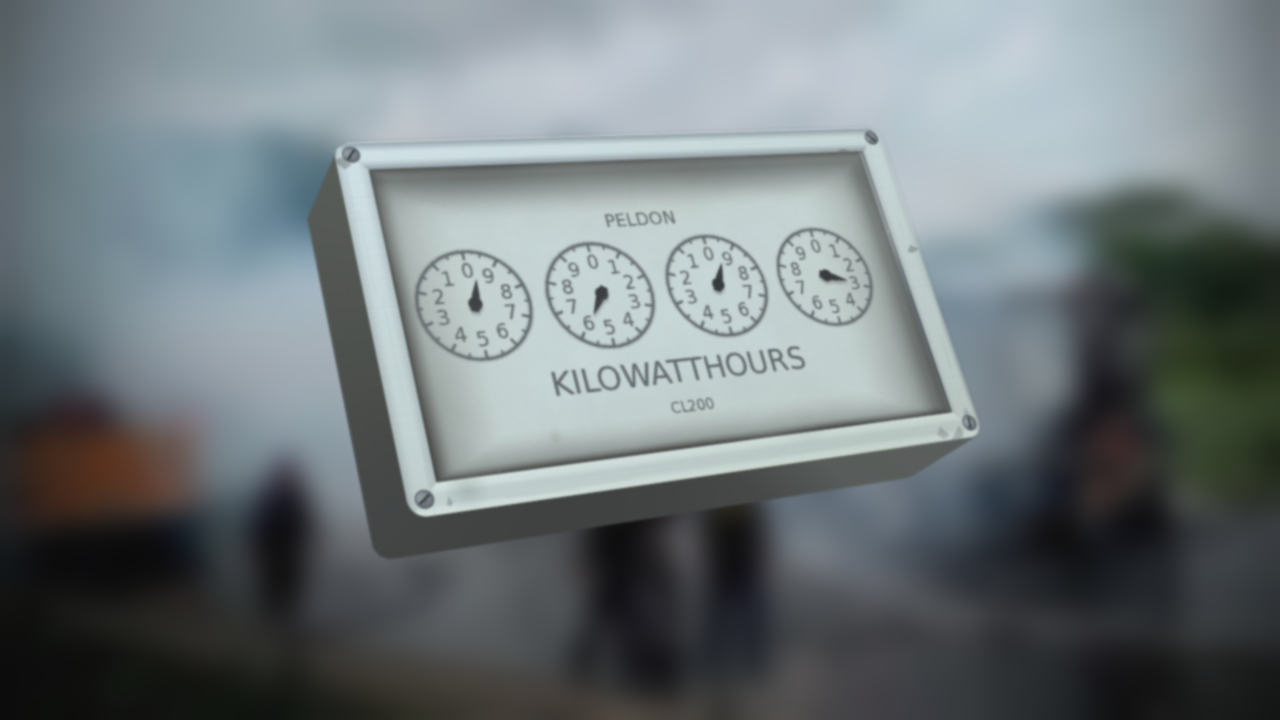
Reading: 9593 kWh
